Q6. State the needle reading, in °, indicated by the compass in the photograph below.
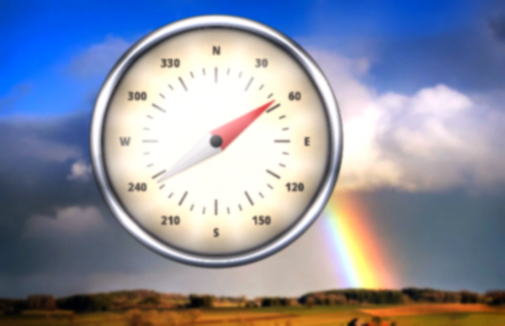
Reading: 55 °
